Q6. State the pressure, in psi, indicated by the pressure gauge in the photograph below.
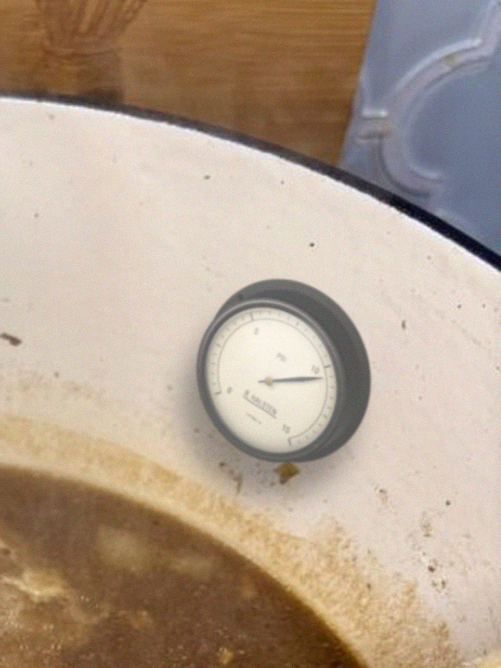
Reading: 10.5 psi
